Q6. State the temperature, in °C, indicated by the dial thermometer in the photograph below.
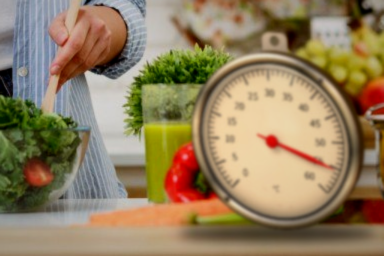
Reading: 55 °C
